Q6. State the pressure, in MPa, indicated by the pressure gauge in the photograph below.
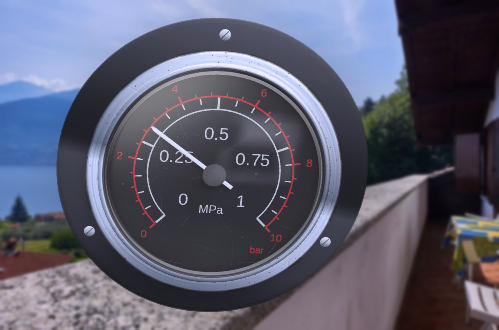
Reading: 0.3 MPa
